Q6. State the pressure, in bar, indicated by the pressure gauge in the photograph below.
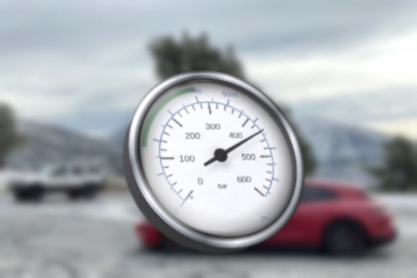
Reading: 440 bar
